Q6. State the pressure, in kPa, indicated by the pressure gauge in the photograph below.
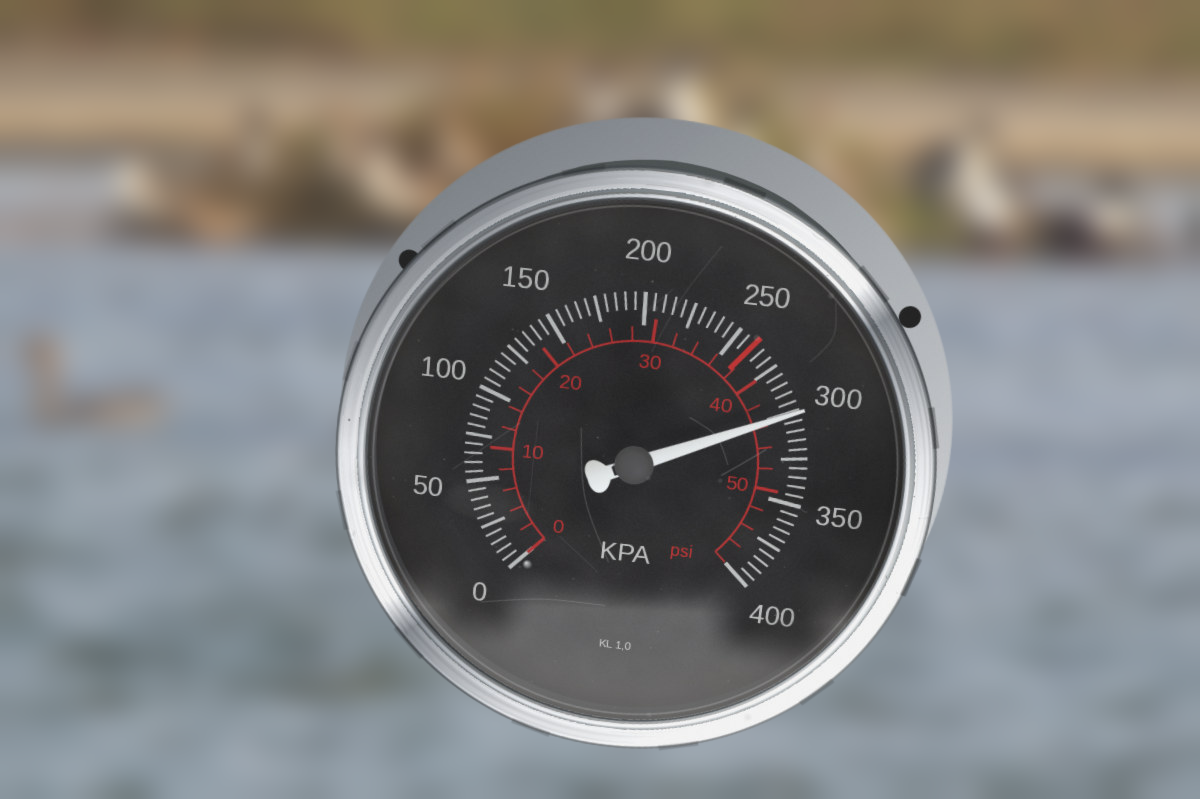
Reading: 300 kPa
